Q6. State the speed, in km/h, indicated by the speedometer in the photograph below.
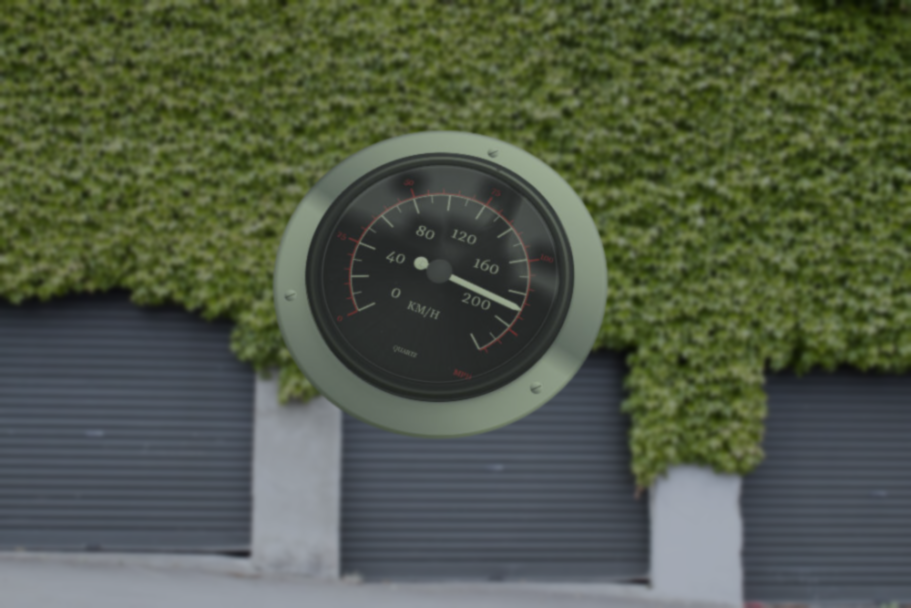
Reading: 190 km/h
